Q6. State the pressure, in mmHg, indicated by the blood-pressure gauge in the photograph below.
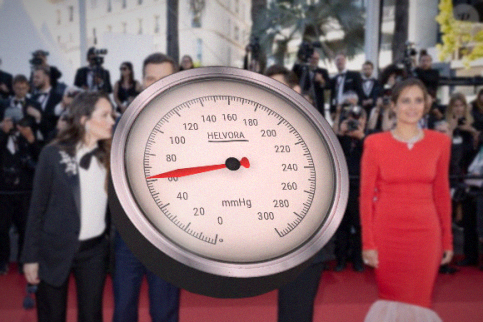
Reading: 60 mmHg
